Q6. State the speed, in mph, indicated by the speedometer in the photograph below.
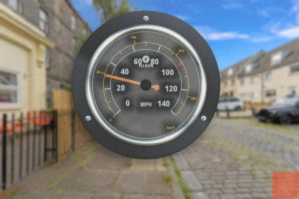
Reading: 30 mph
